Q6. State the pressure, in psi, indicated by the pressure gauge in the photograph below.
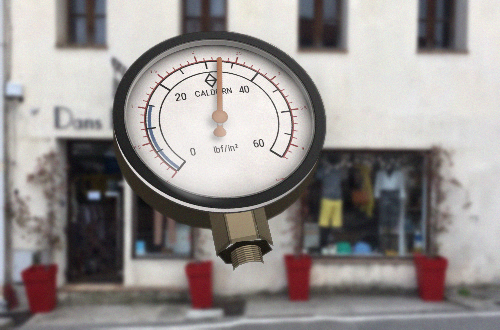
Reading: 32.5 psi
